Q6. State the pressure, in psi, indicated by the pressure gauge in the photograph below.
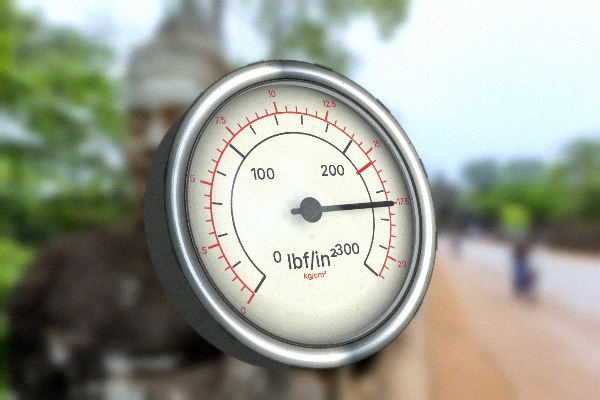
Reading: 250 psi
